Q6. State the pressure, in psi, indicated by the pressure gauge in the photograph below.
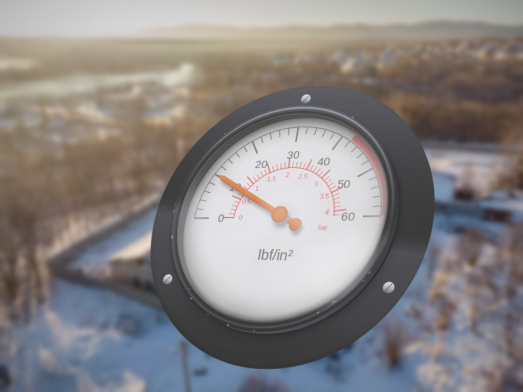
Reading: 10 psi
